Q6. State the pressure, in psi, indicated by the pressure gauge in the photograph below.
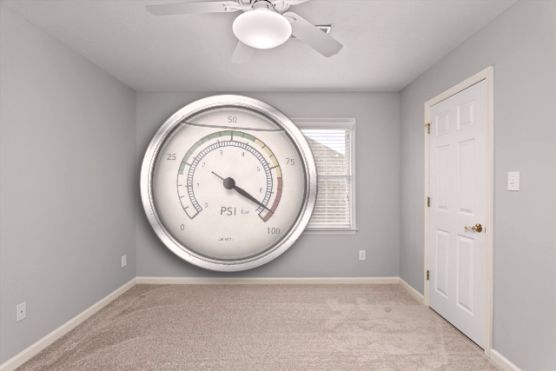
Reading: 95 psi
